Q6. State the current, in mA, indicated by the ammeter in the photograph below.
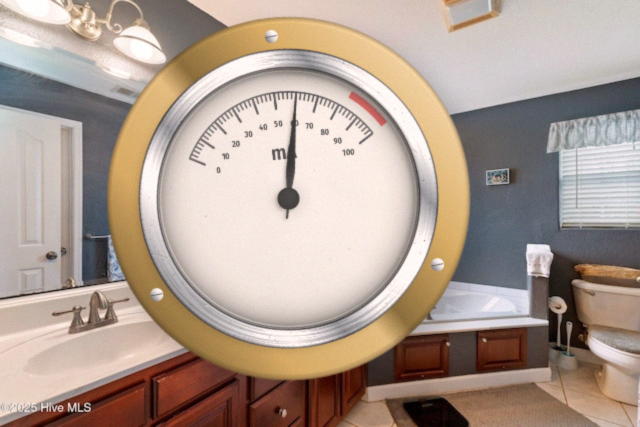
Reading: 60 mA
